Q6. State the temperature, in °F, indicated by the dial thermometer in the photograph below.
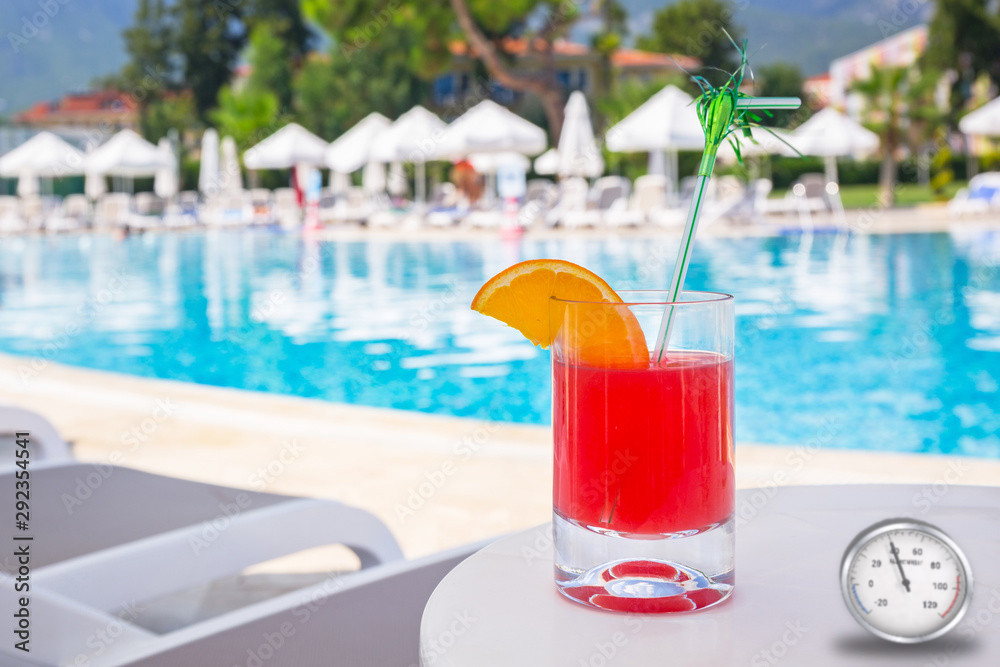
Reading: 40 °F
